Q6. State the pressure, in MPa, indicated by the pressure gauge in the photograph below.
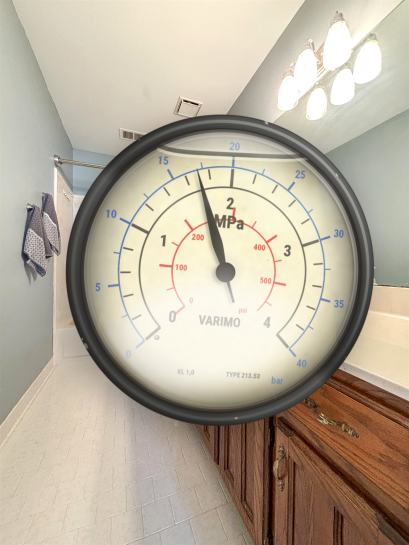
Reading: 1.7 MPa
